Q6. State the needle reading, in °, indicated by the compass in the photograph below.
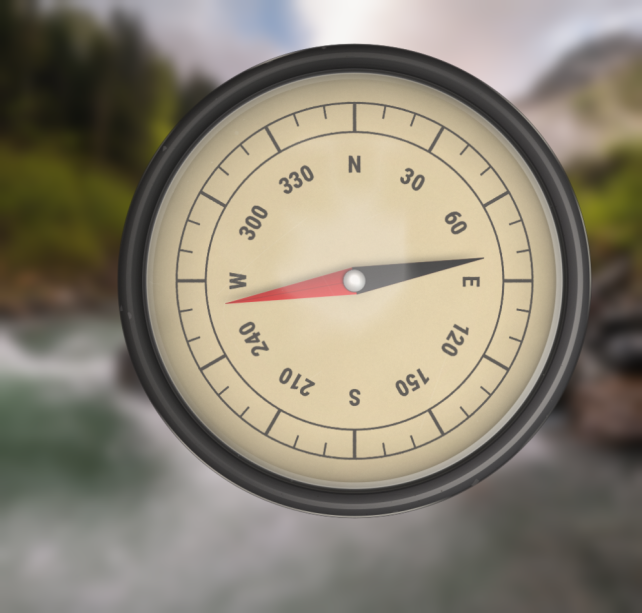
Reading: 260 °
